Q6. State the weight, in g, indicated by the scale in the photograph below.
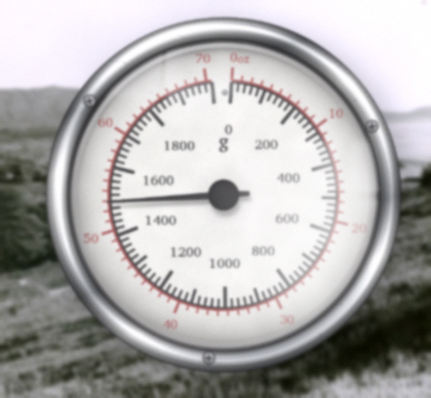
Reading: 1500 g
